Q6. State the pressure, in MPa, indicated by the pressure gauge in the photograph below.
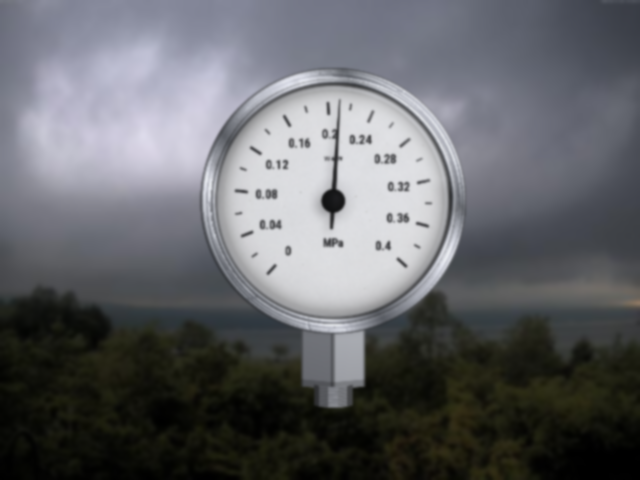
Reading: 0.21 MPa
